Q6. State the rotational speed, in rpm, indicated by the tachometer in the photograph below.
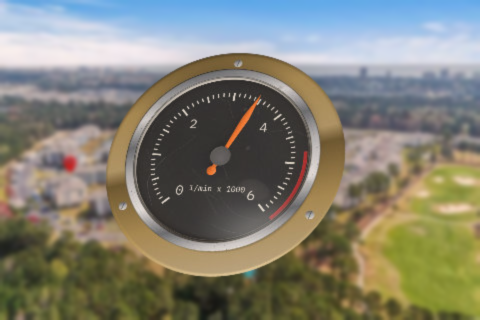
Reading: 3500 rpm
